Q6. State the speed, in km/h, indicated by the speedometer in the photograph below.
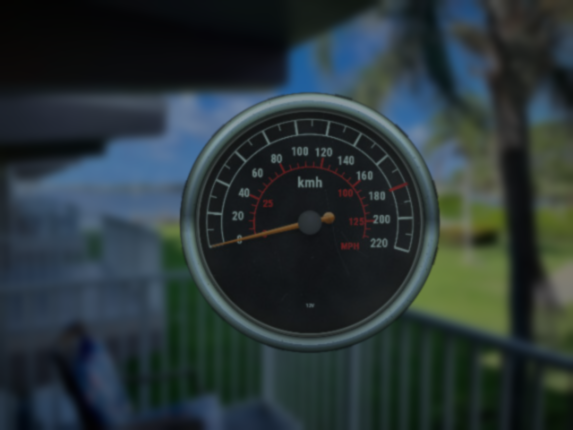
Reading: 0 km/h
